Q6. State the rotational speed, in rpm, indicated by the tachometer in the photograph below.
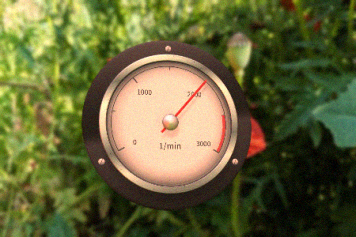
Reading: 2000 rpm
